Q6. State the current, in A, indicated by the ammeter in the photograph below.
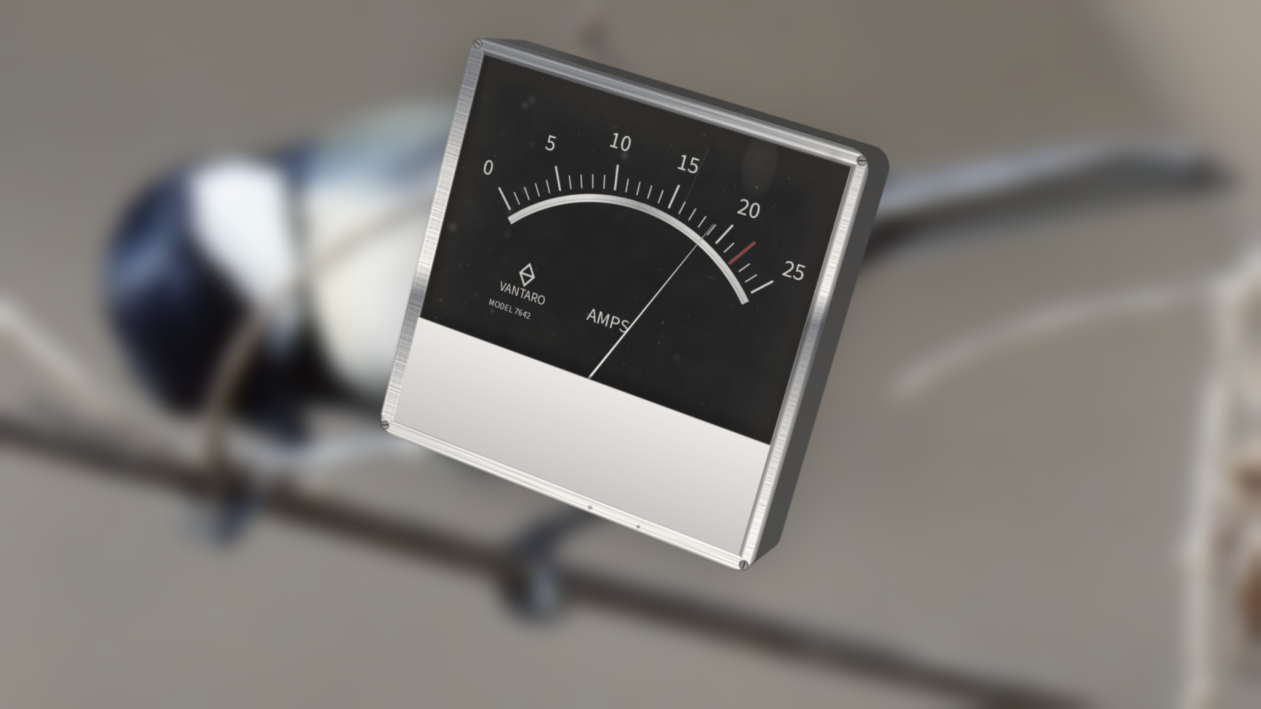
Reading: 19 A
